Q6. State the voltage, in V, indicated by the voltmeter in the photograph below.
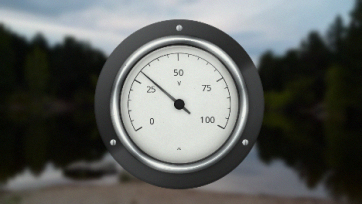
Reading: 30 V
